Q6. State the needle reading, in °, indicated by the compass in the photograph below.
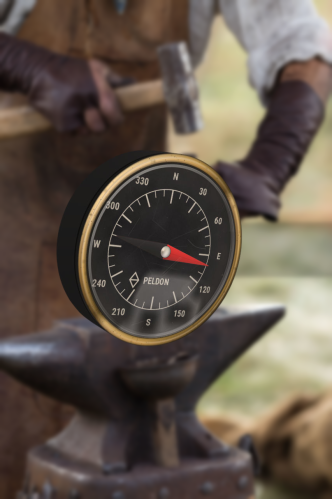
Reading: 100 °
